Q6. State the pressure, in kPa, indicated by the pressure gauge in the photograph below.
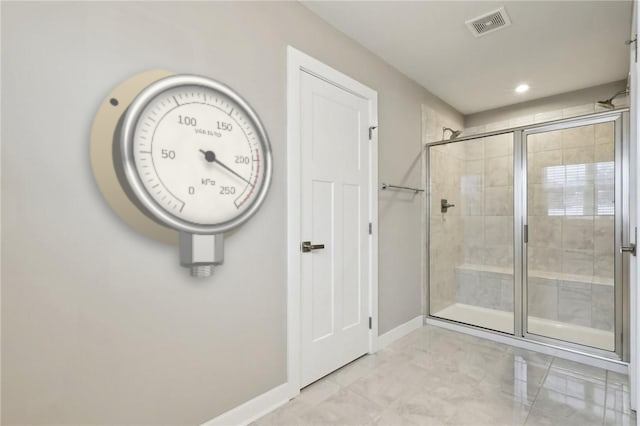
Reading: 225 kPa
